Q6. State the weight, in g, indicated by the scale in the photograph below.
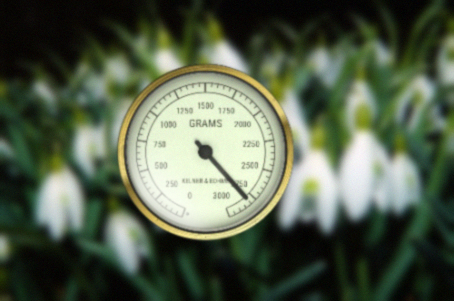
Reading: 2800 g
